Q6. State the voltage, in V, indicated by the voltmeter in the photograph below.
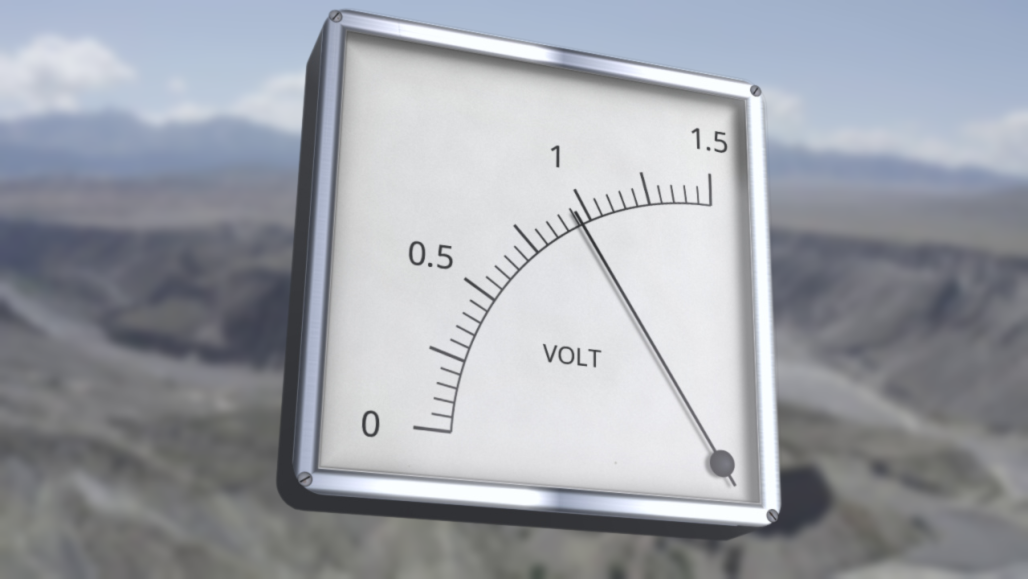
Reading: 0.95 V
